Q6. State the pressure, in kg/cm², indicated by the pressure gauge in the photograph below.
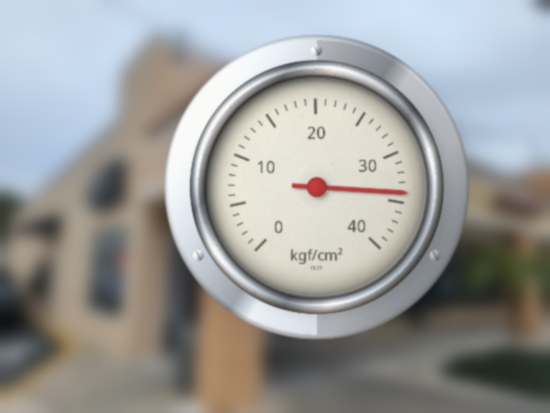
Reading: 34 kg/cm²
